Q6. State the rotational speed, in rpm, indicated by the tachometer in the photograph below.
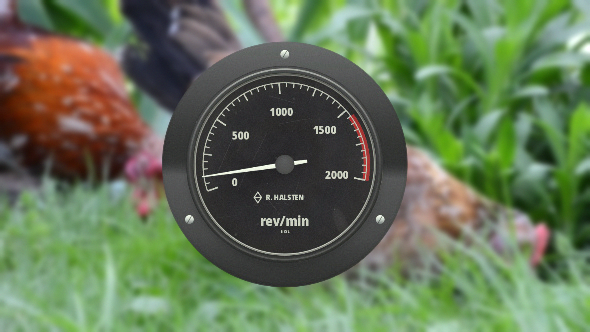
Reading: 100 rpm
